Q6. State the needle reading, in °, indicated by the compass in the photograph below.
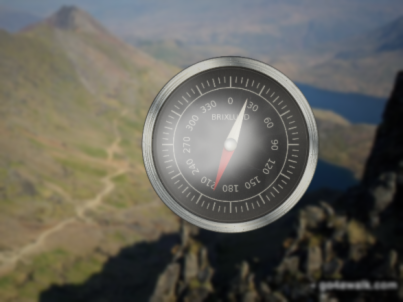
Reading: 200 °
